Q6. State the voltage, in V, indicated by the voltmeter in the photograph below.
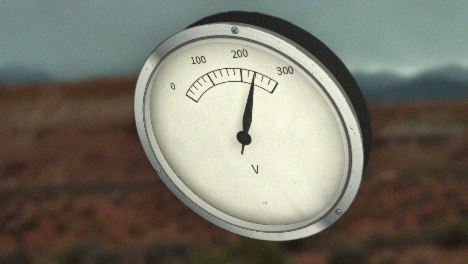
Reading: 240 V
